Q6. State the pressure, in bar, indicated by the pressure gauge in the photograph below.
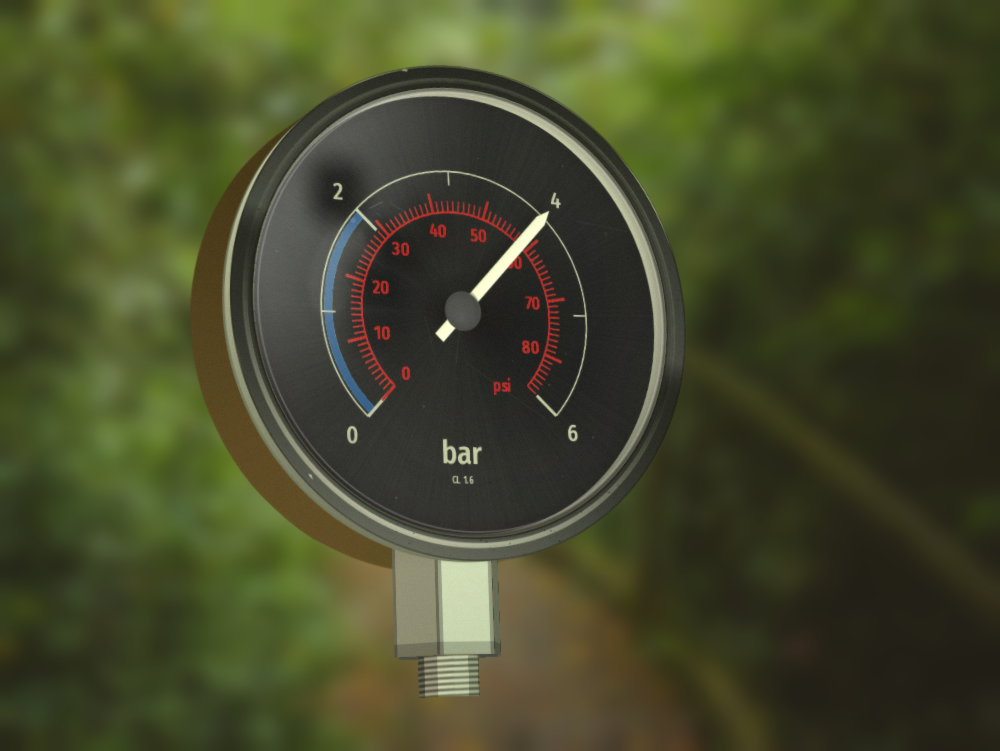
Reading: 4 bar
